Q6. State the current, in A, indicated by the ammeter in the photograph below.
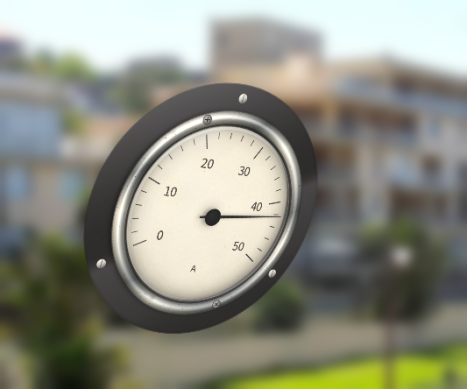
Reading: 42 A
